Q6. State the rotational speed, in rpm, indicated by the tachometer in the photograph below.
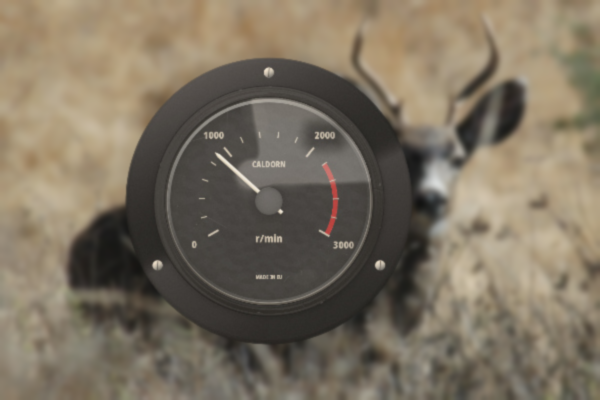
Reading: 900 rpm
